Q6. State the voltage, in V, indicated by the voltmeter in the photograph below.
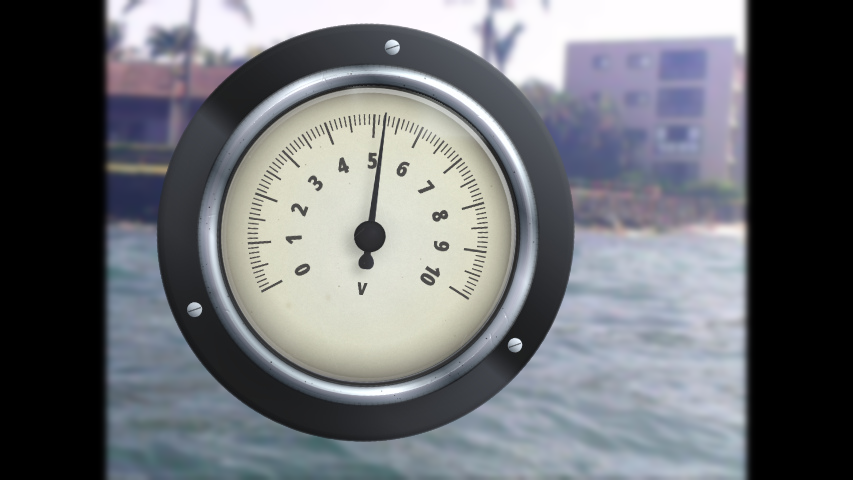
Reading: 5.2 V
